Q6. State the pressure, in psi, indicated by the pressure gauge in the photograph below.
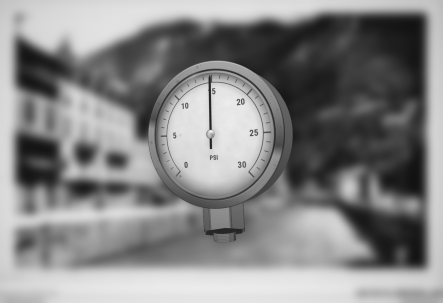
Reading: 15 psi
